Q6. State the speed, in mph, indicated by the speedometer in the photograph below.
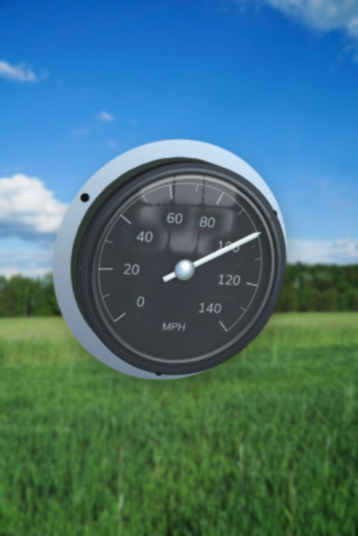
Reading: 100 mph
